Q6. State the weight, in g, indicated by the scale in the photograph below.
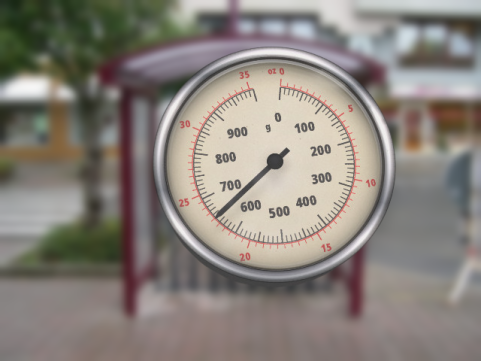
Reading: 650 g
